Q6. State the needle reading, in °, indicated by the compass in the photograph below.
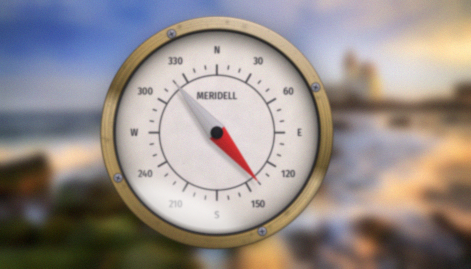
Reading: 140 °
